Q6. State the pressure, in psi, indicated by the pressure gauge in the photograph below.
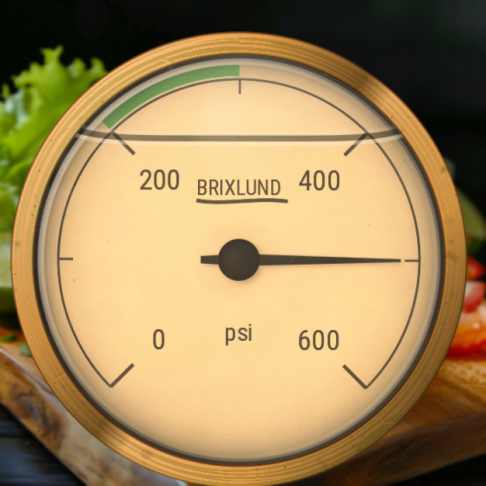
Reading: 500 psi
